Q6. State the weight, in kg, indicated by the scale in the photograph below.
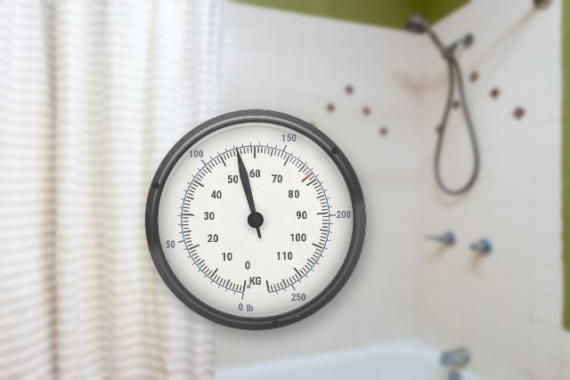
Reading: 55 kg
